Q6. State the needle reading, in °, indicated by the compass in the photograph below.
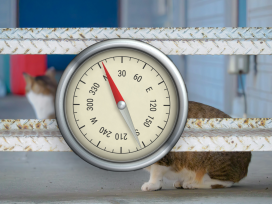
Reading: 5 °
